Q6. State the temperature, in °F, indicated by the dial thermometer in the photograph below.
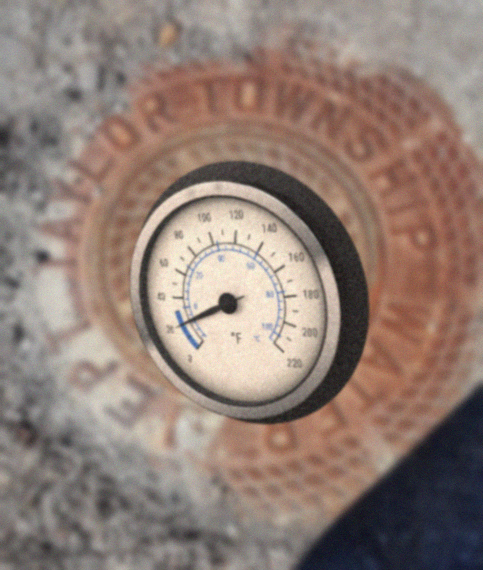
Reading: 20 °F
